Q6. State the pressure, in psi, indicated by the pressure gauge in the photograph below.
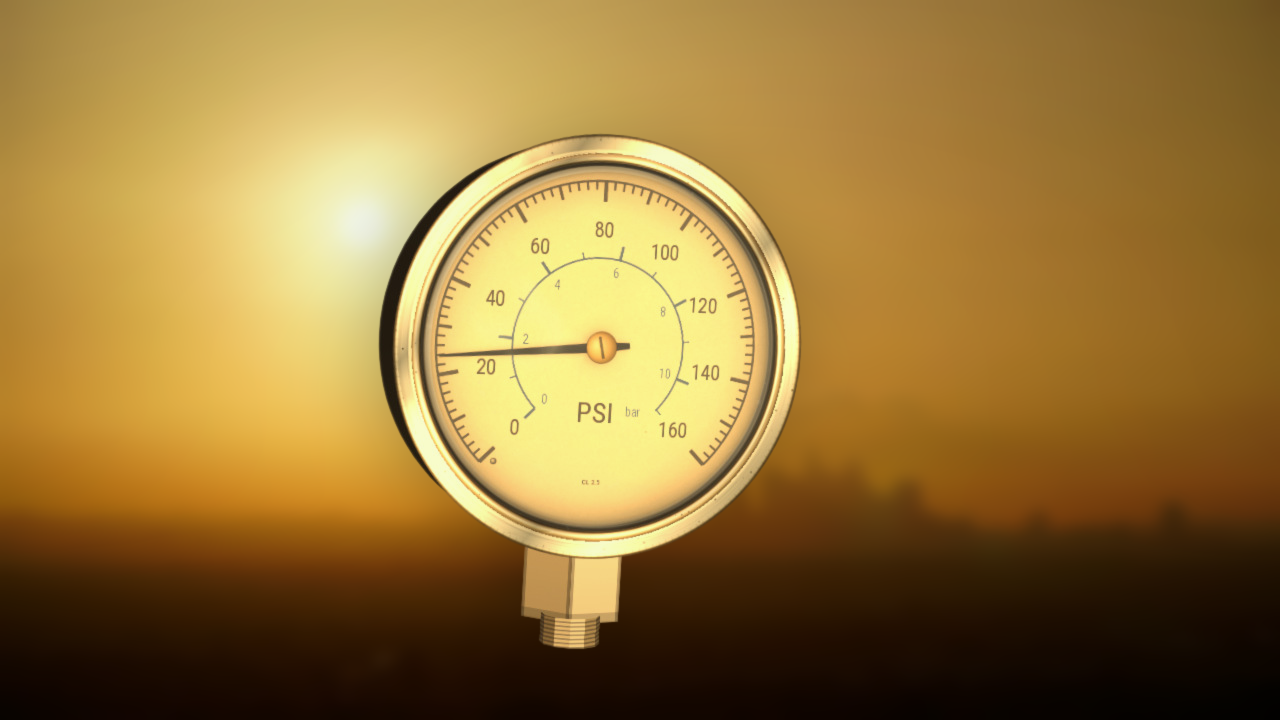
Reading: 24 psi
